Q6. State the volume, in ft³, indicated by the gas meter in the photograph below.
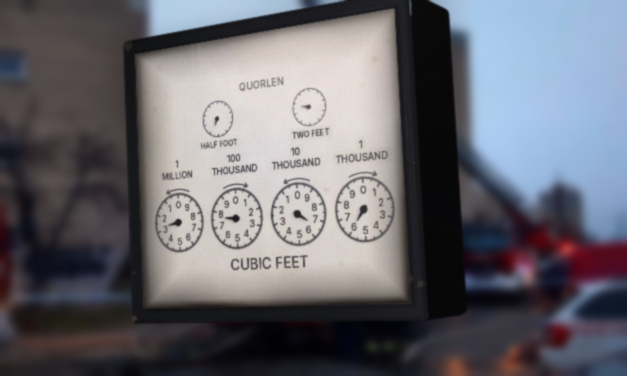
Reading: 276600 ft³
